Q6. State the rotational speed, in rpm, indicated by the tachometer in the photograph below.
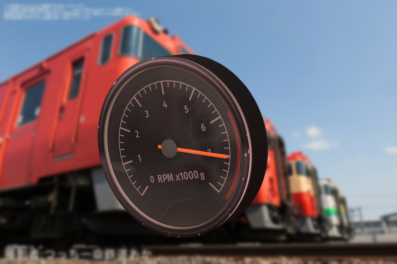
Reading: 7000 rpm
